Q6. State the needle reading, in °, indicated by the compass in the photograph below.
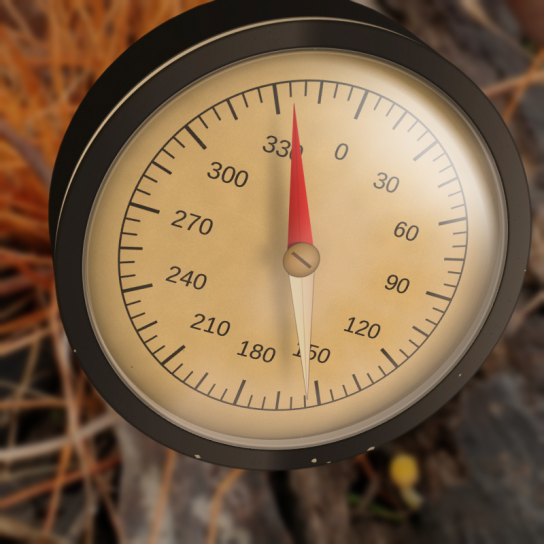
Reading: 335 °
